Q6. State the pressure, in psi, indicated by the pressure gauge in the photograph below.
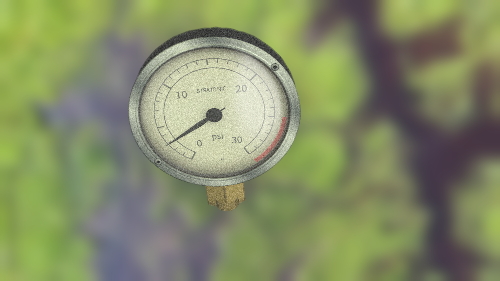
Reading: 3 psi
